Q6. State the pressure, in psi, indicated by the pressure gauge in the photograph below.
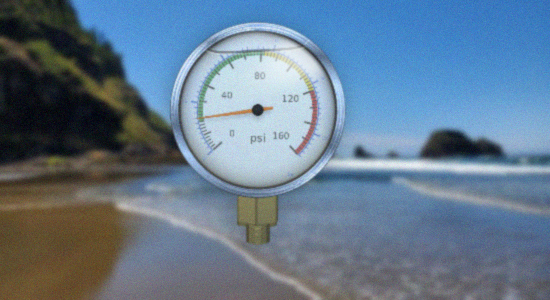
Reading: 20 psi
